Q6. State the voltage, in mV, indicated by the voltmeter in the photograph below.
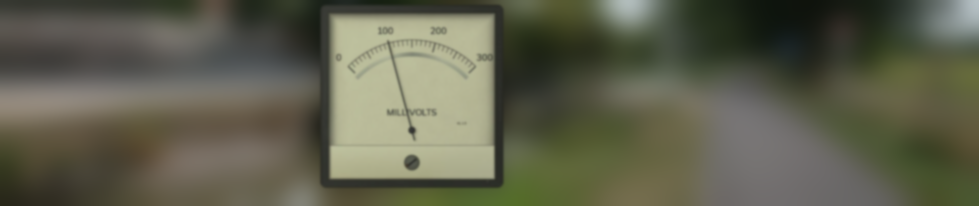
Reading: 100 mV
